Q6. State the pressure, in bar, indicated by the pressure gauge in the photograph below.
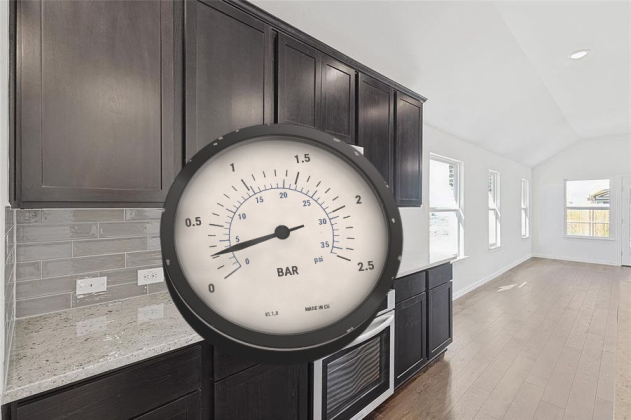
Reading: 0.2 bar
